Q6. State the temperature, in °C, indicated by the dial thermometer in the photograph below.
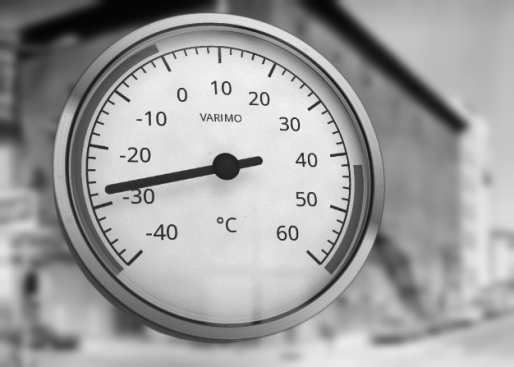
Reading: -28 °C
